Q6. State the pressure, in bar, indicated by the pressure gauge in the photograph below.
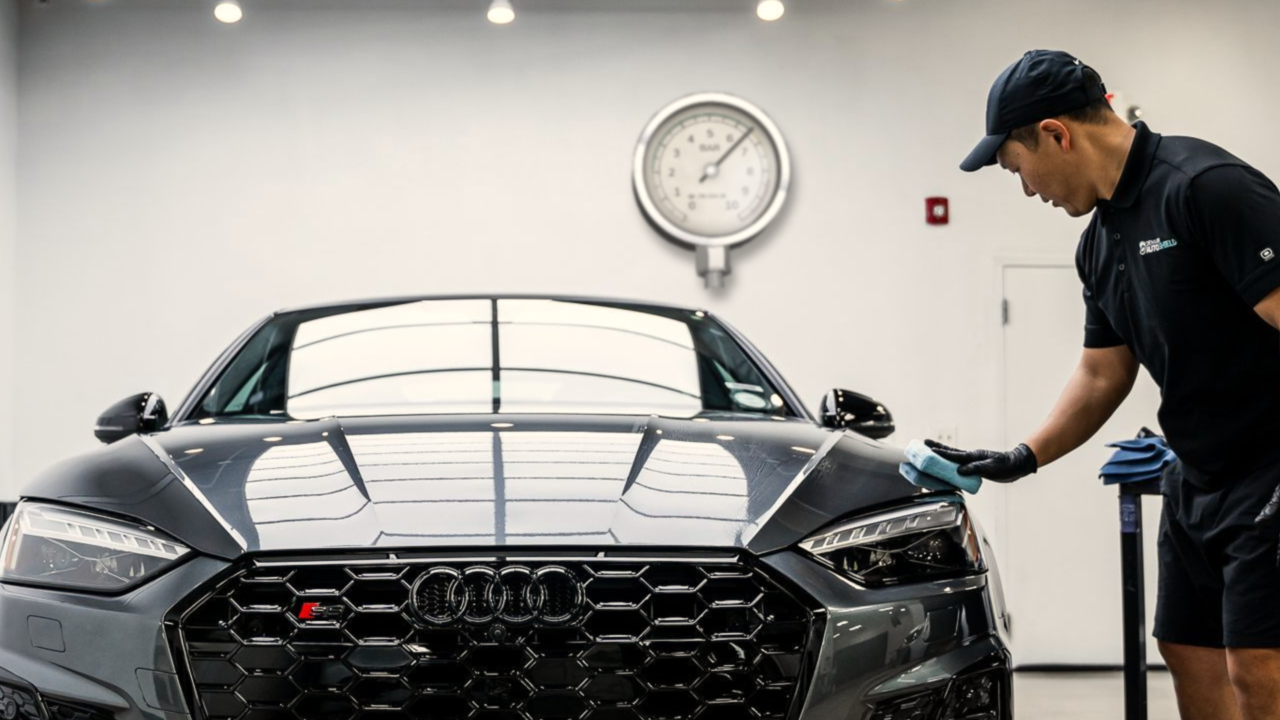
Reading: 6.5 bar
